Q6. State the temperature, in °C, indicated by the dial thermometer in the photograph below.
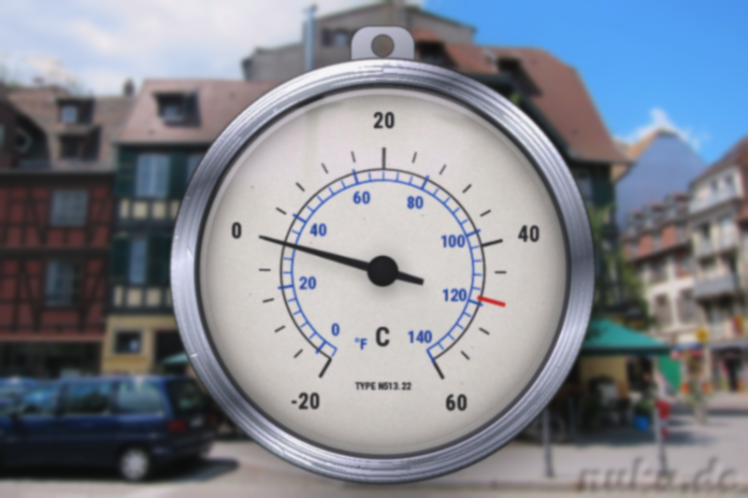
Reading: 0 °C
